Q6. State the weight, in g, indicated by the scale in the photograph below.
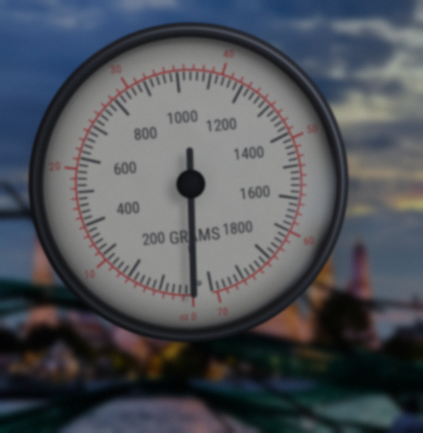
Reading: 0 g
